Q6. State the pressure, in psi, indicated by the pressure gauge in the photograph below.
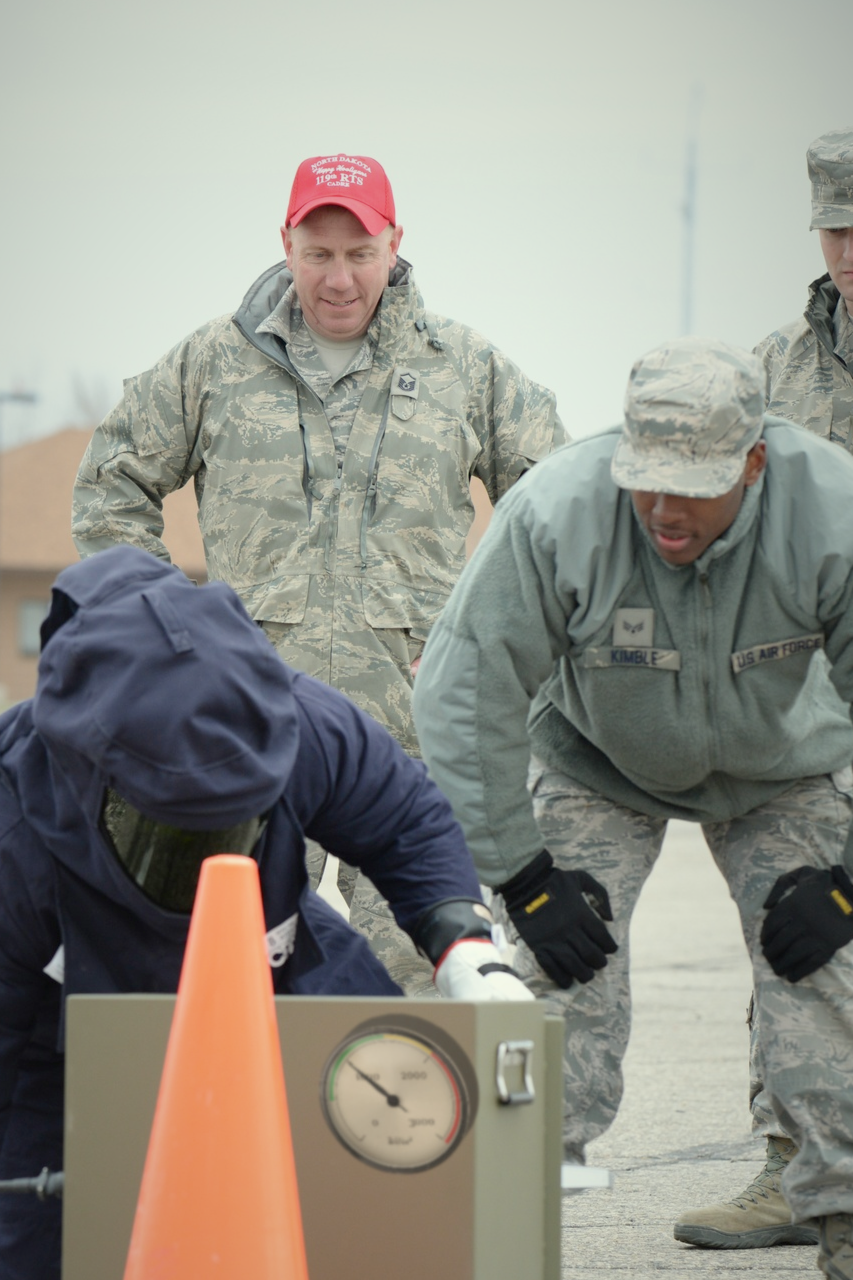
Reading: 1000 psi
